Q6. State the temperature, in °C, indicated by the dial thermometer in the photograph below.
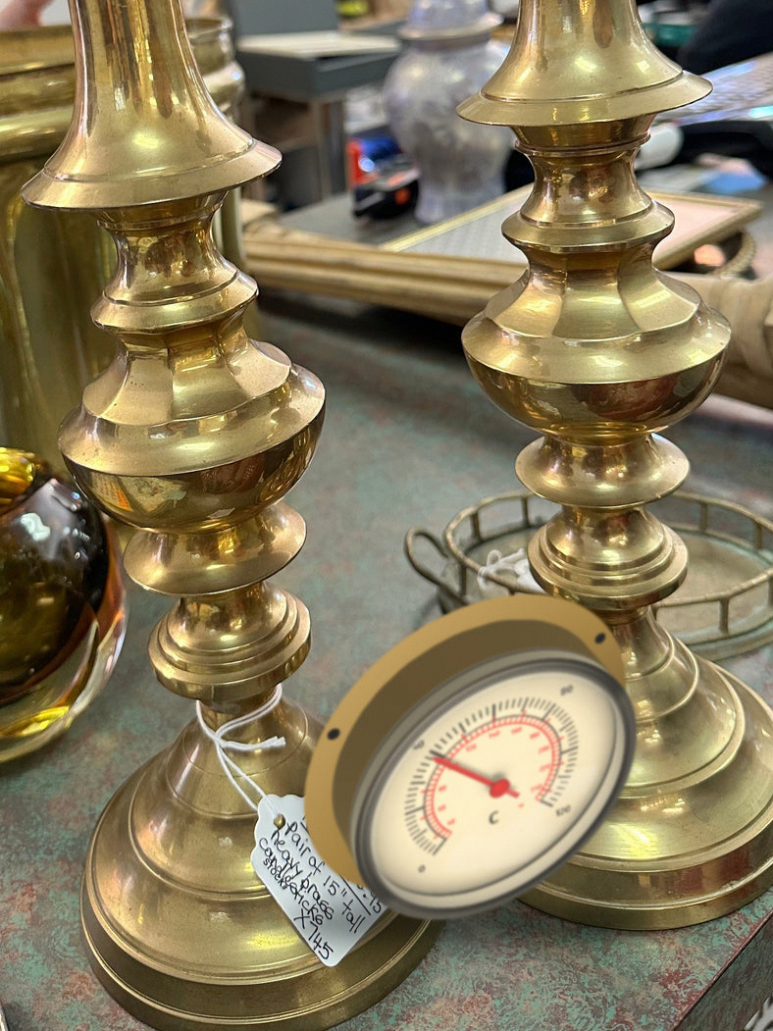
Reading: 40 °C
